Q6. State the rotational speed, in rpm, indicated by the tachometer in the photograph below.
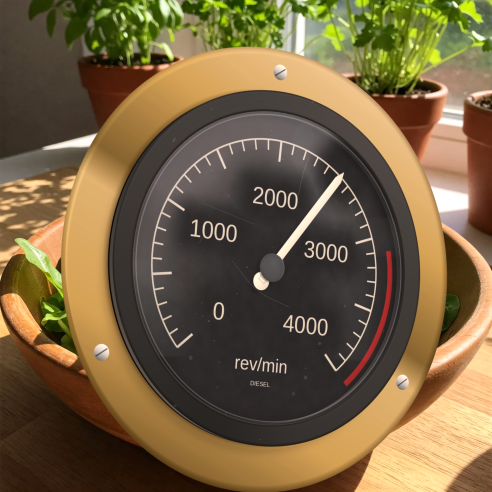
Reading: 2500 rpm
